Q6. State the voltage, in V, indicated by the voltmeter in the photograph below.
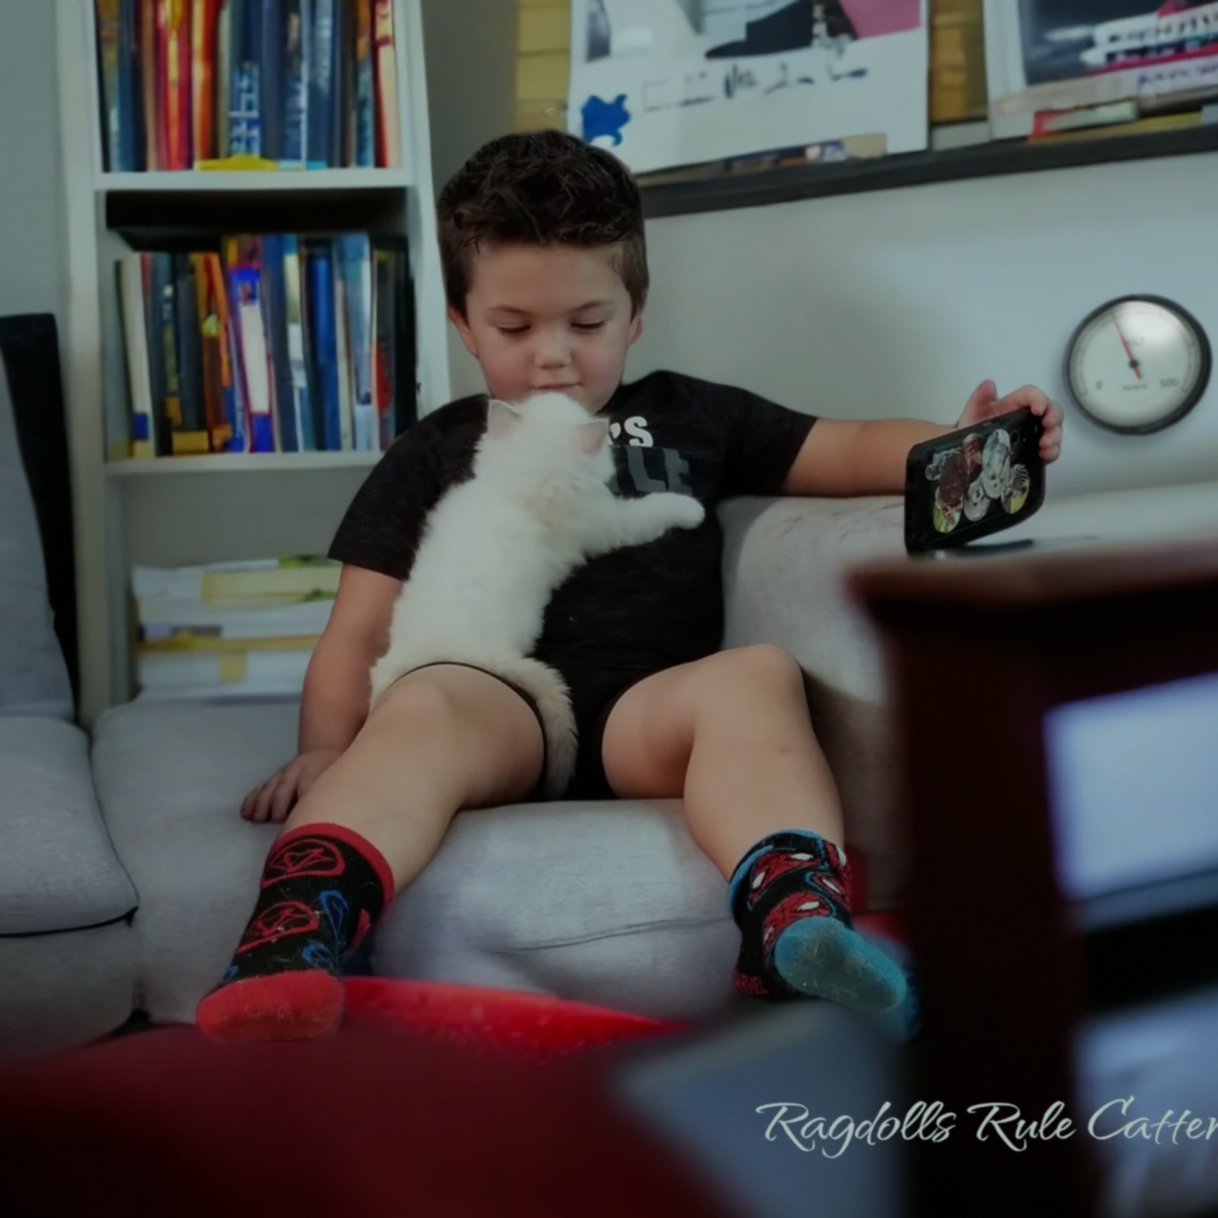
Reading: 200 V
